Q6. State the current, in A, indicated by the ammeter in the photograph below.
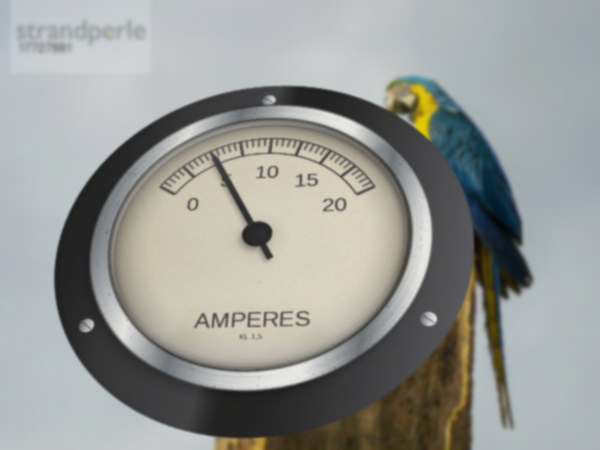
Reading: 5 A
